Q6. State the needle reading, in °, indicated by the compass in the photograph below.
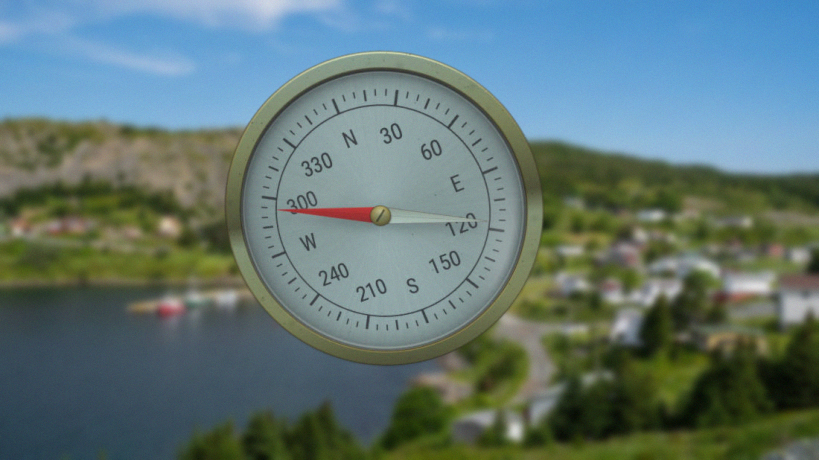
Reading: 295 °
